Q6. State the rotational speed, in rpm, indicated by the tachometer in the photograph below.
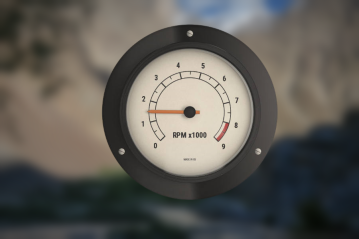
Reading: 1500 rpm
